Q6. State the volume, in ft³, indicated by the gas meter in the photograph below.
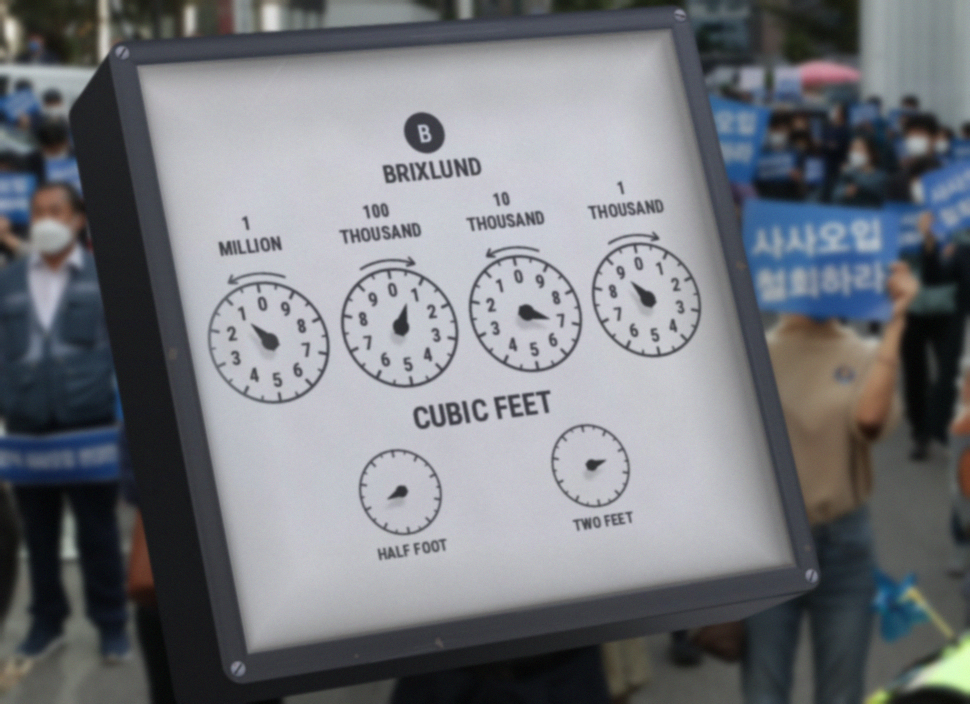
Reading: 106900 ft³
